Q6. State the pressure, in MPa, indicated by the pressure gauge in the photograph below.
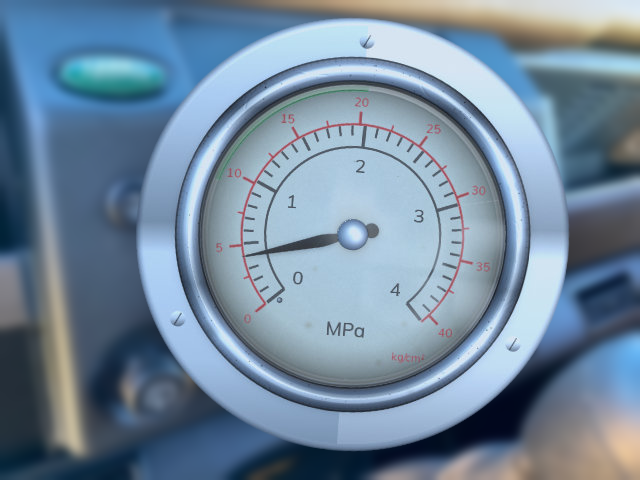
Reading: 0.4 MPa
